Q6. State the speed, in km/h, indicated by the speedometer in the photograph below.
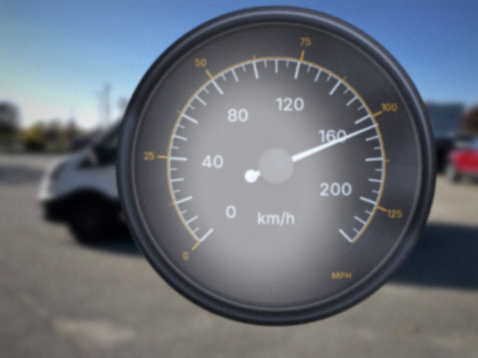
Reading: 165 km/h
